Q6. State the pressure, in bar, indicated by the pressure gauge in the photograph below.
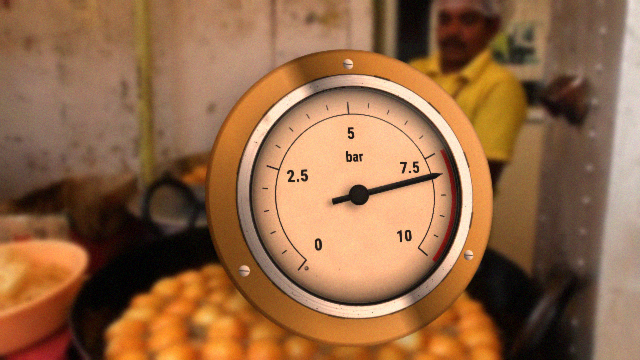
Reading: 8 bar
